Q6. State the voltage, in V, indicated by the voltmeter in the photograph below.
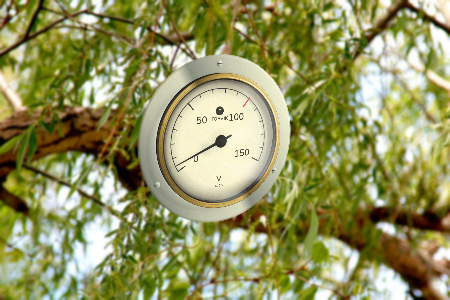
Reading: 5 V
